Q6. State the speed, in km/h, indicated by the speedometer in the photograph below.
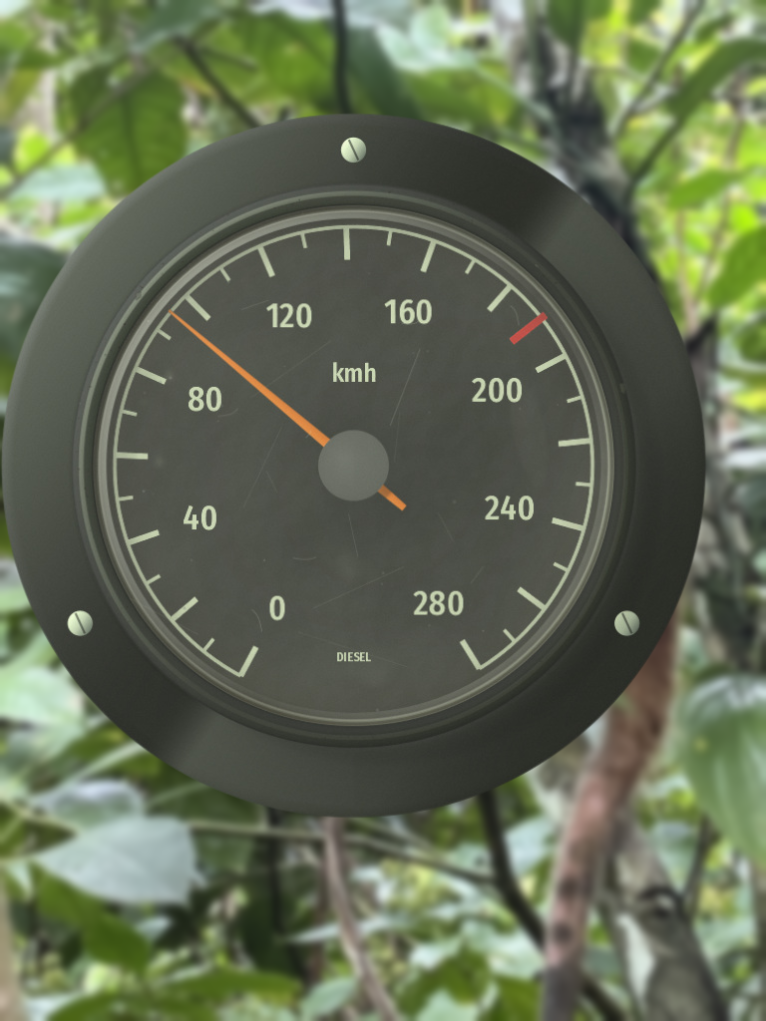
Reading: 95 km/h
